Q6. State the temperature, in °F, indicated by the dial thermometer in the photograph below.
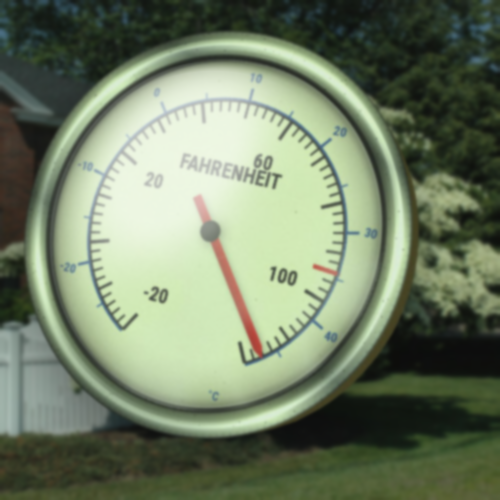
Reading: 116 °F
